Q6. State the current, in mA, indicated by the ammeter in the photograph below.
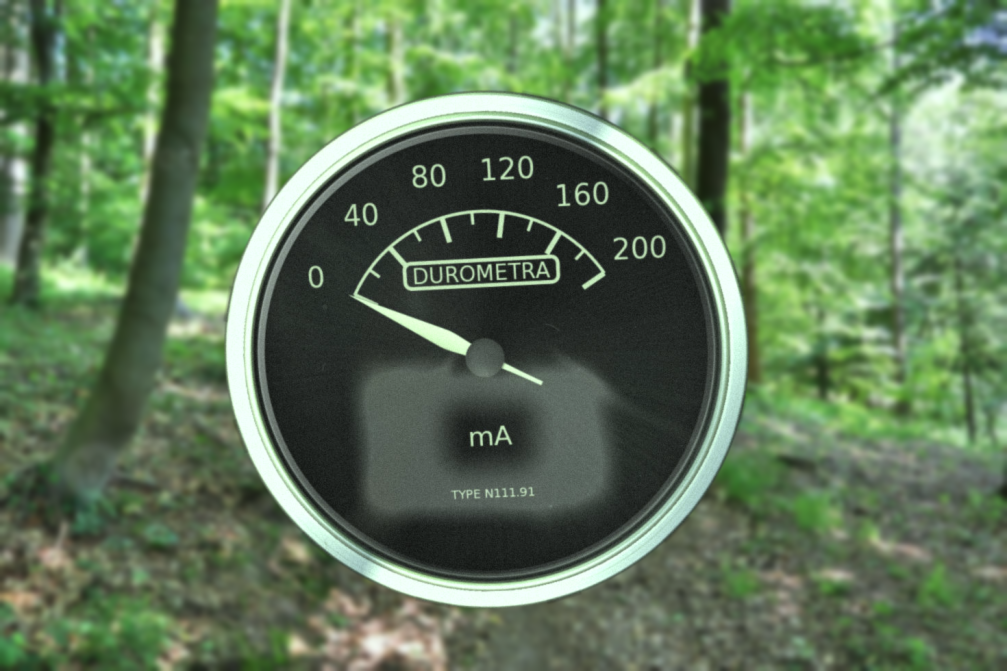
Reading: 0 mA
